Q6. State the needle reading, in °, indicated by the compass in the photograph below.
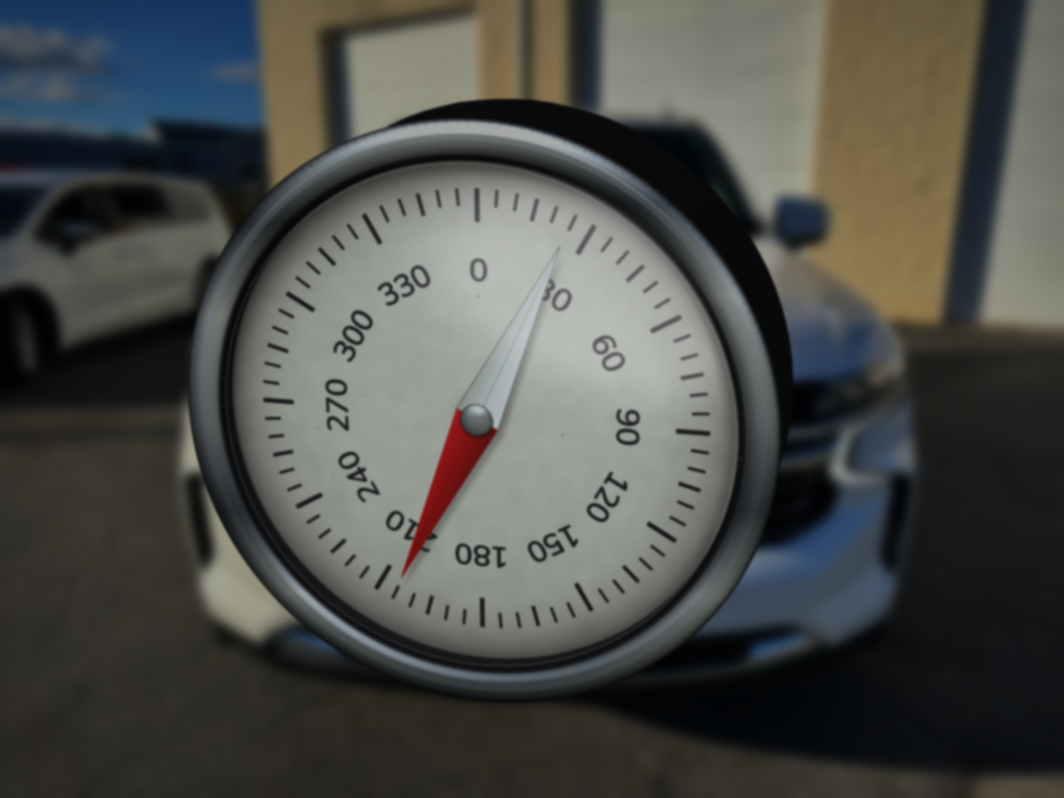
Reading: 205 °
